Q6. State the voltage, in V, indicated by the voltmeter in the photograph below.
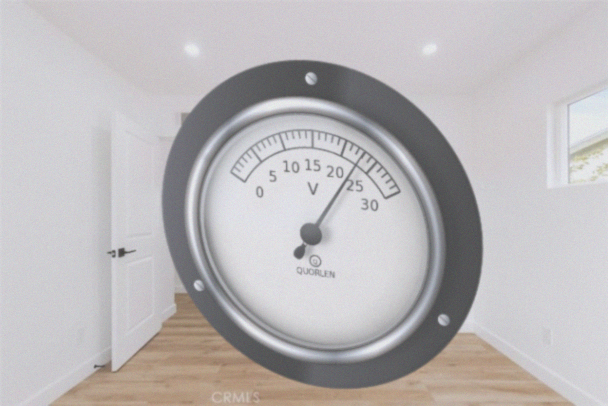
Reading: 23 V
